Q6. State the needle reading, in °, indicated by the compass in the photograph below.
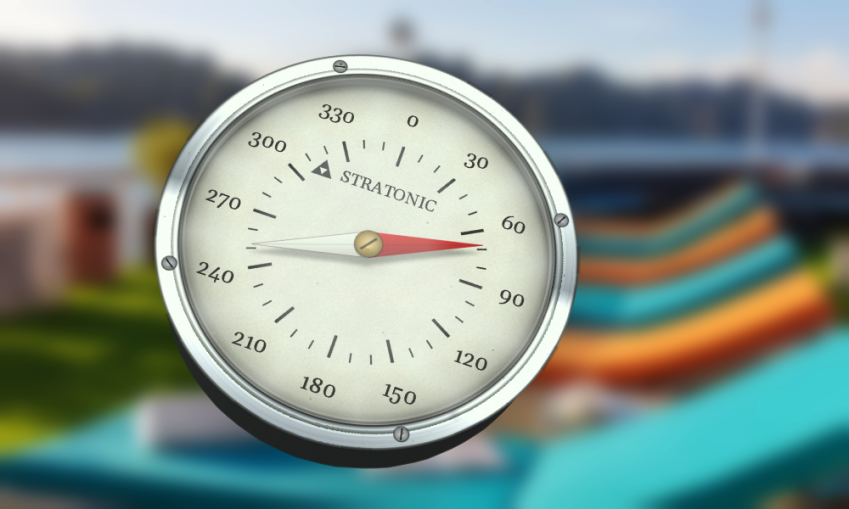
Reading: 70 °
